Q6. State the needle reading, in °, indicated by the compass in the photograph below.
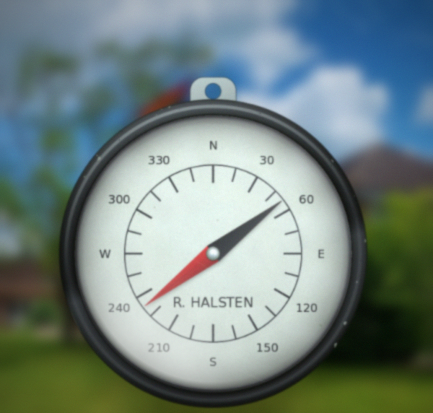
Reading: 232.5 °
